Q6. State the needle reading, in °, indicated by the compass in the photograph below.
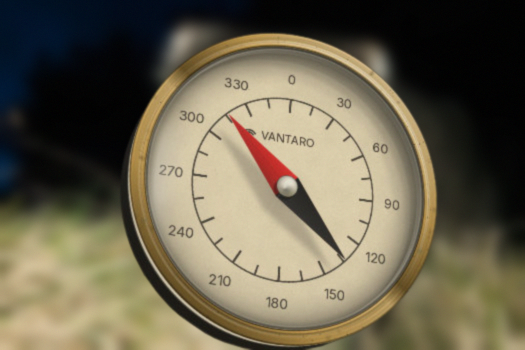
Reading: 315 °
